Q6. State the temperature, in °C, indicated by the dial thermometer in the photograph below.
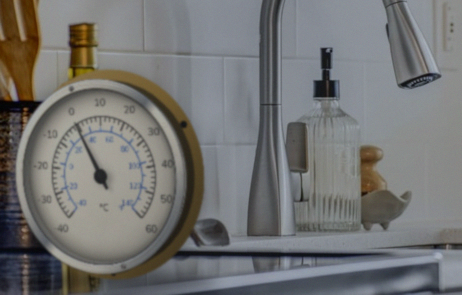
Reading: 0 °C
